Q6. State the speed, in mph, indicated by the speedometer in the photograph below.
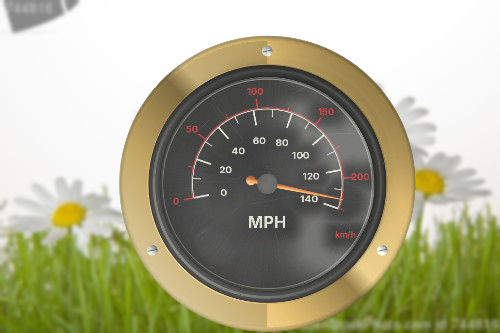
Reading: 135 mph
